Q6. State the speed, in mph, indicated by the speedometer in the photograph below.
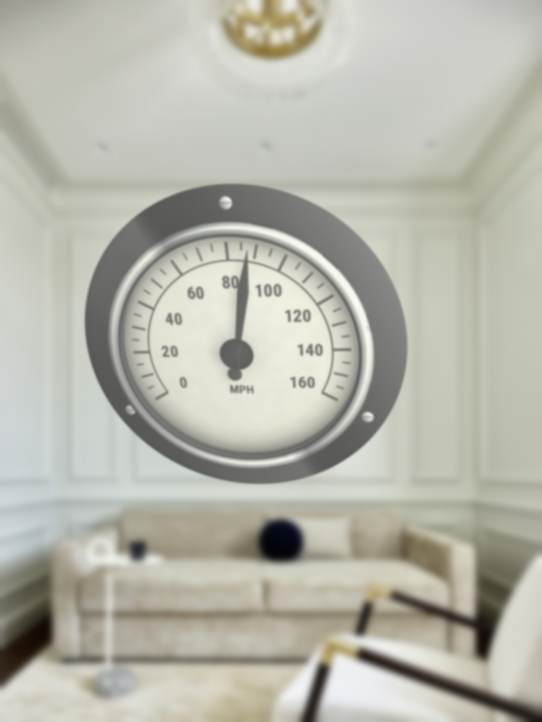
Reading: 87.5 mph
